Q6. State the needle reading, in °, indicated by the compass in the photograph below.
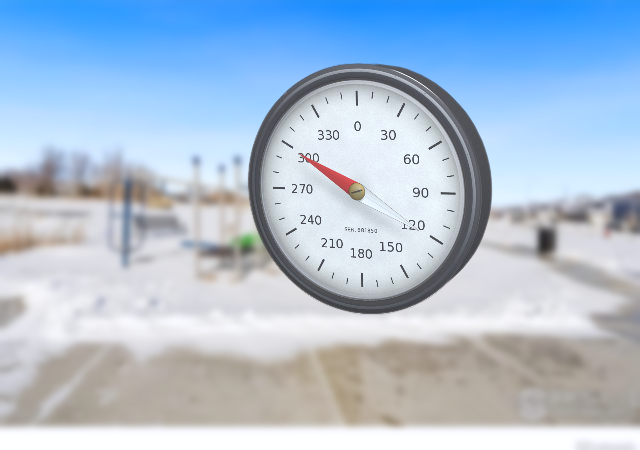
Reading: 300 °
